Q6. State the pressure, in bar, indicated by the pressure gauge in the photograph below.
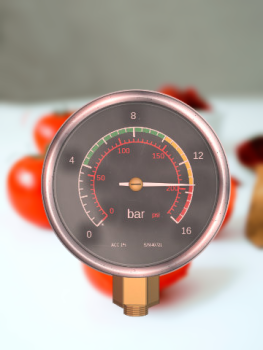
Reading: 13.5 bar
